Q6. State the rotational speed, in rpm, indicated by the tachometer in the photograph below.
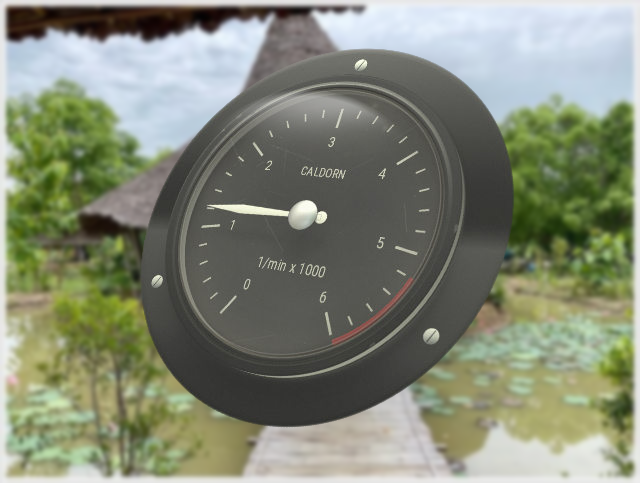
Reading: 1200 rpm
